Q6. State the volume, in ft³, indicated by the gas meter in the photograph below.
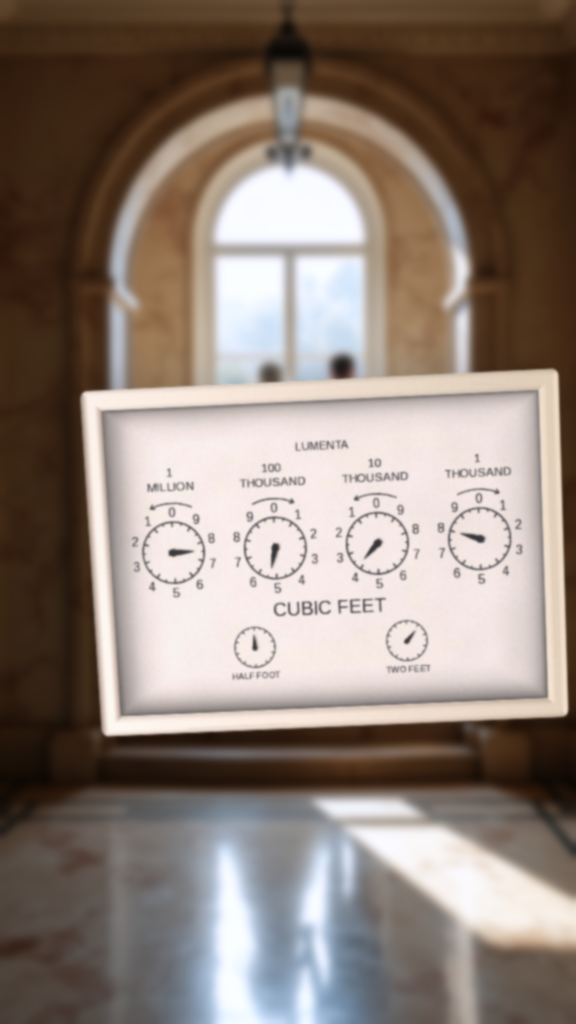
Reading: 753800 ft³
